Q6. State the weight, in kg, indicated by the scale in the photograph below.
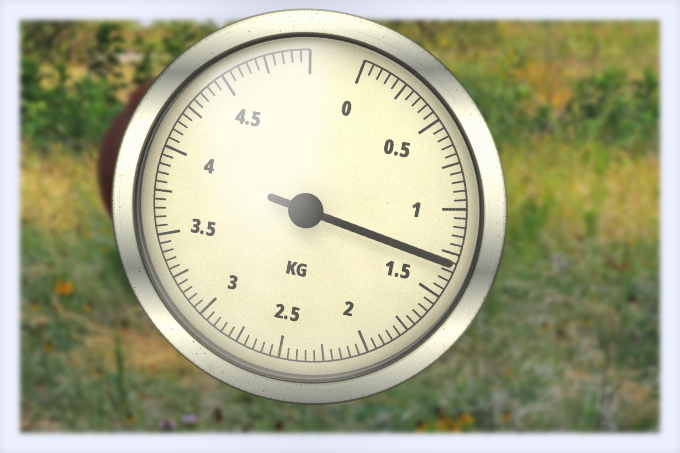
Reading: 1.3 kg
